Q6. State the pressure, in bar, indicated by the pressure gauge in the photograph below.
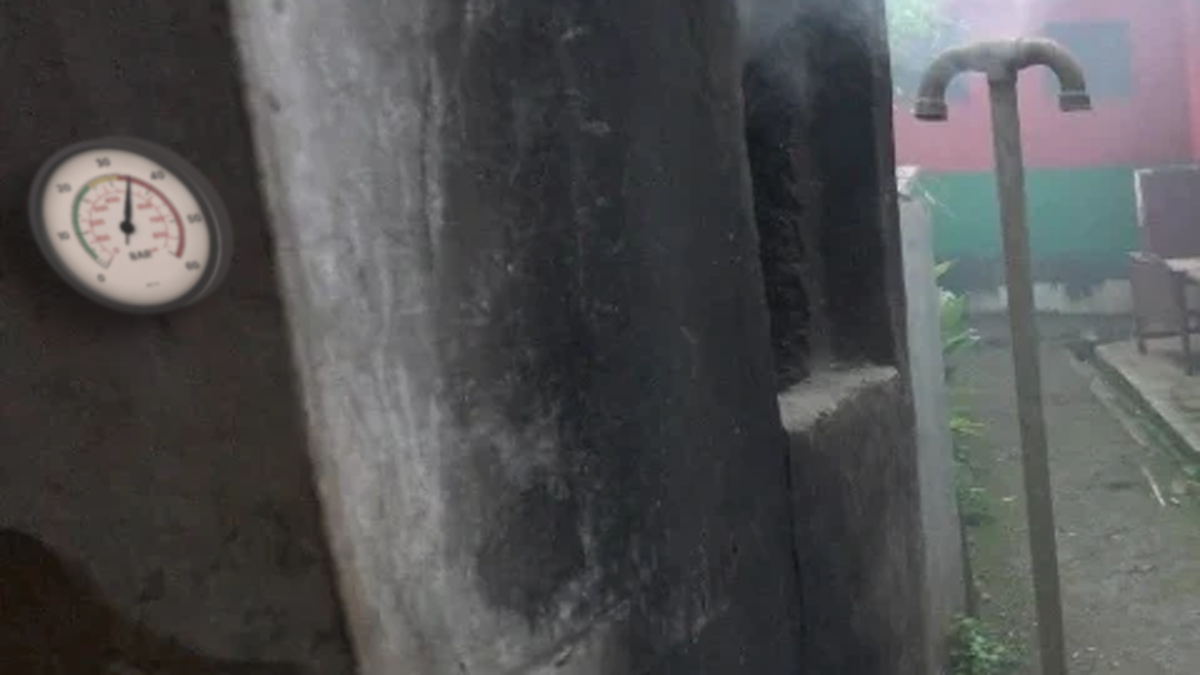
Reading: 35 bar
